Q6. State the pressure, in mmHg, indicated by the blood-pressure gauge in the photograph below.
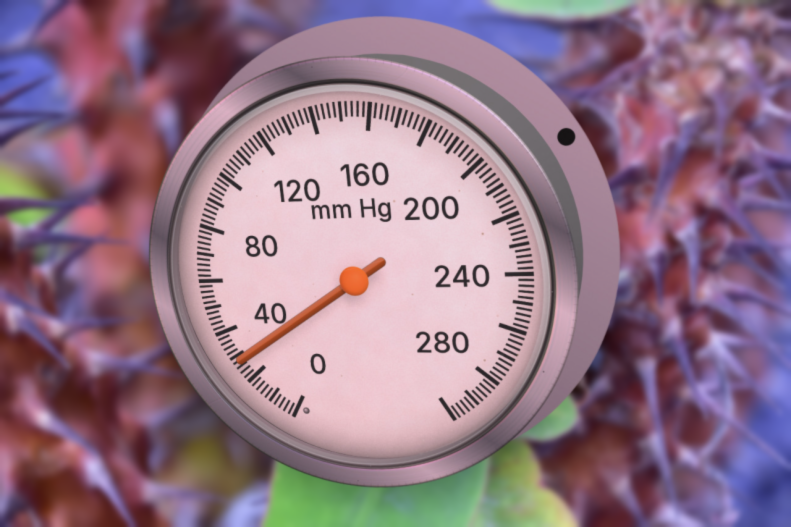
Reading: 28 mmHg
